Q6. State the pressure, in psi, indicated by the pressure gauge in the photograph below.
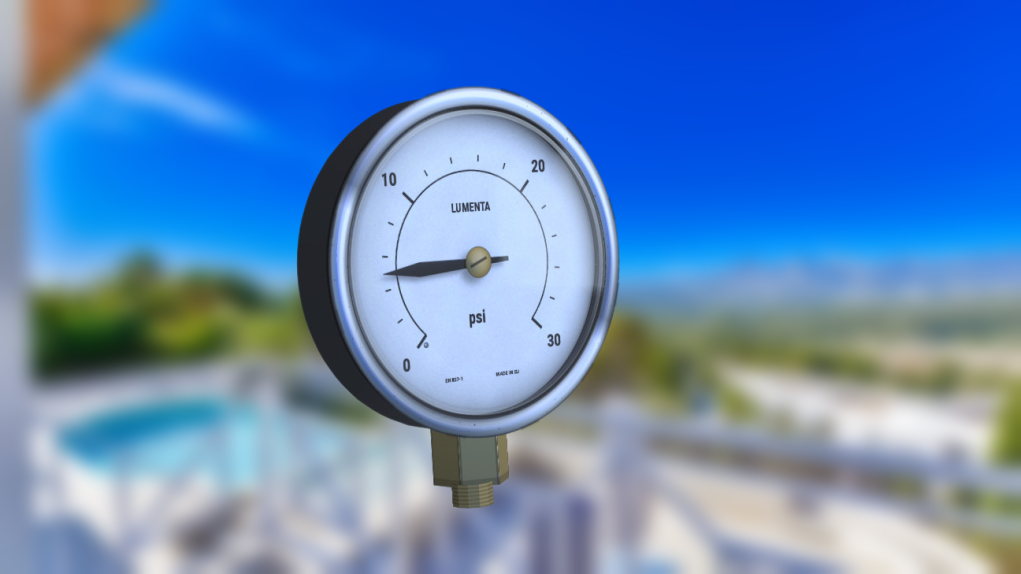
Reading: 5 psi
